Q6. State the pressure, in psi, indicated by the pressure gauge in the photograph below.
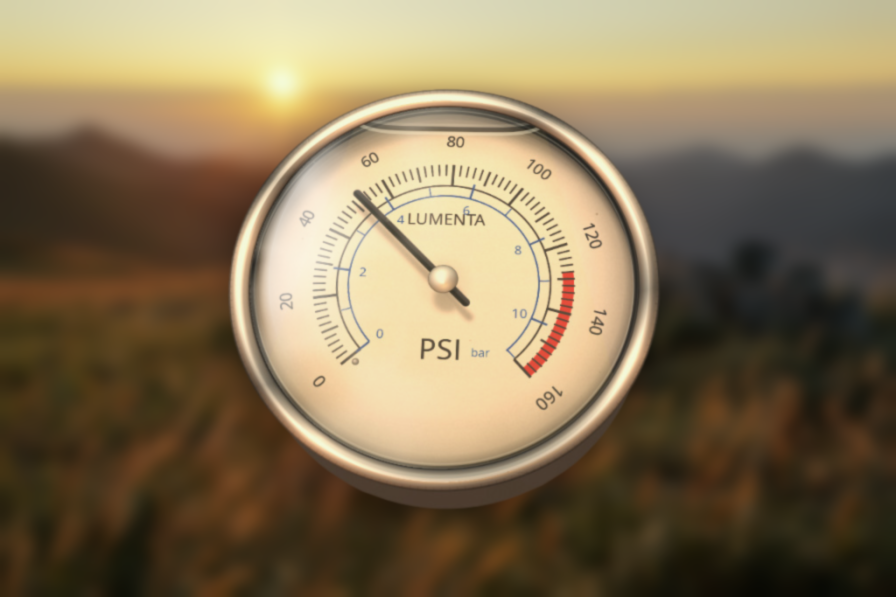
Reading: 52 psi
